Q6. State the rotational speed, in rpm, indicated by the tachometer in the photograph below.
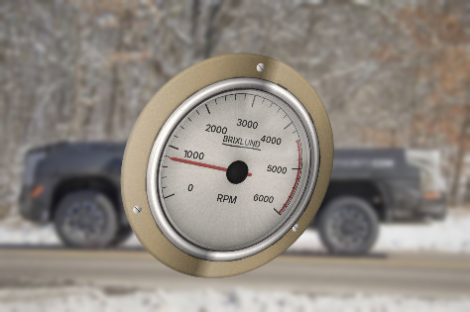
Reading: 800 rpm
